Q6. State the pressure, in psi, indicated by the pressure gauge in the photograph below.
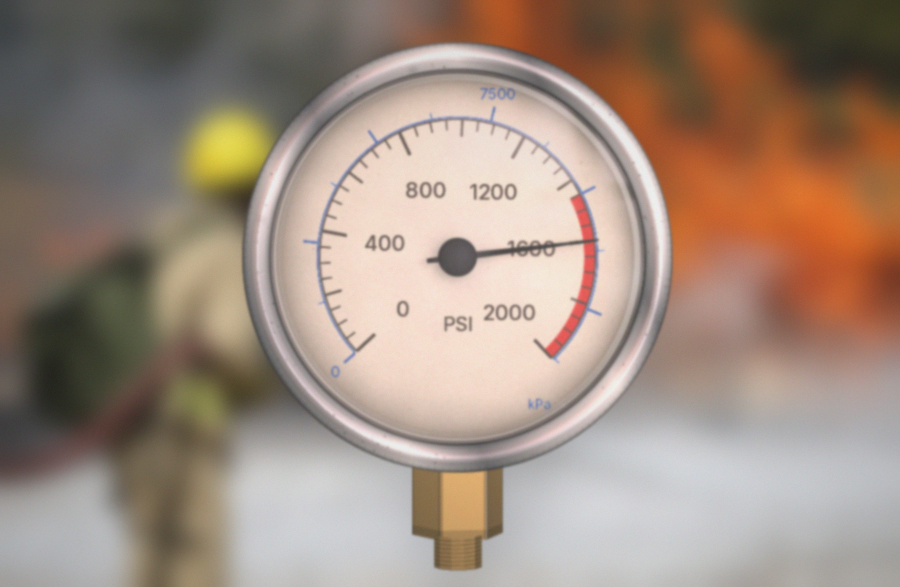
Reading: 1600 psi
